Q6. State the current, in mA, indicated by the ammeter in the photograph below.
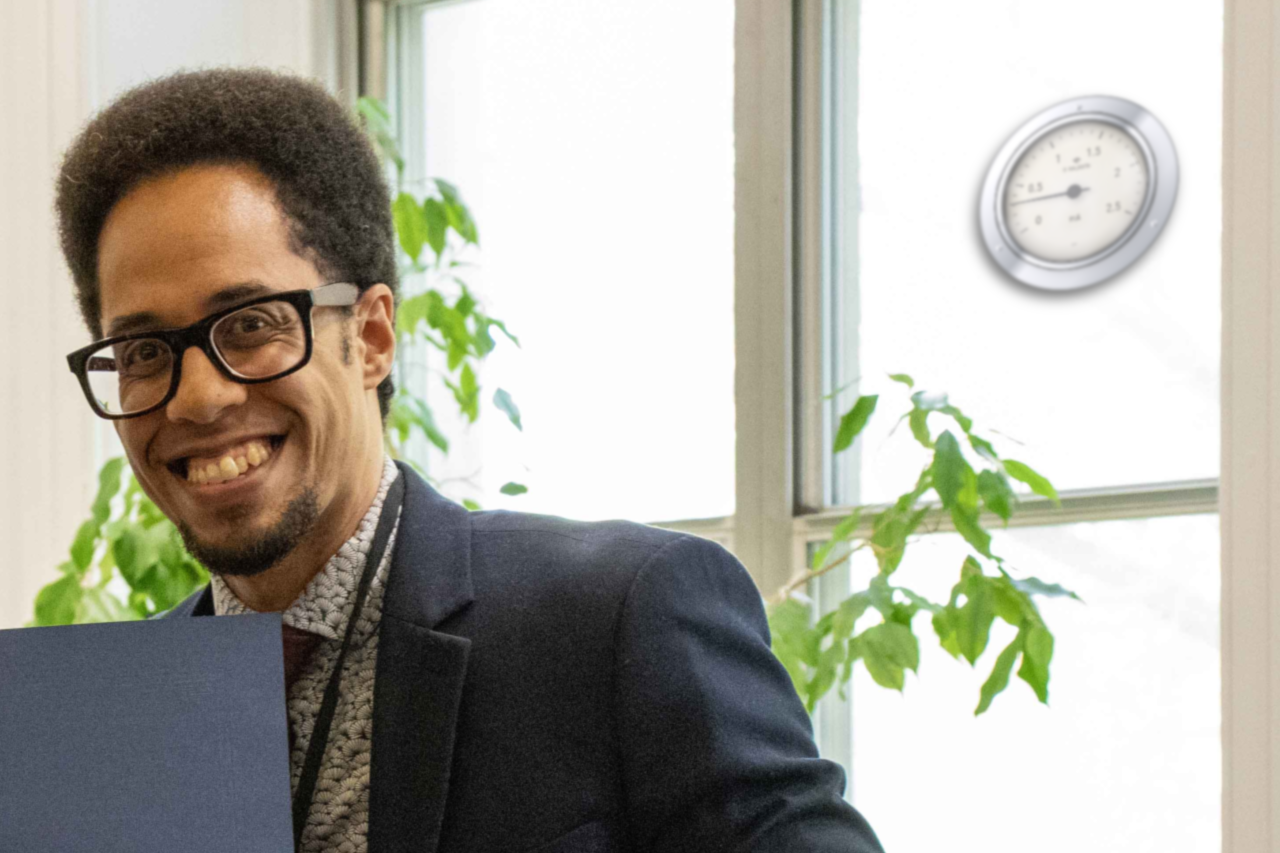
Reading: 0.3 mA
